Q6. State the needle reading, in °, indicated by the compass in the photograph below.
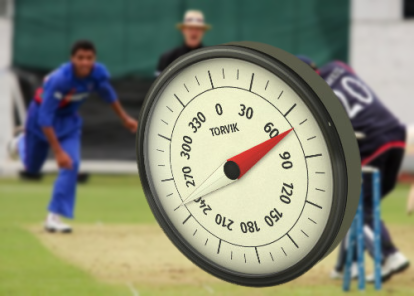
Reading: 70 °
